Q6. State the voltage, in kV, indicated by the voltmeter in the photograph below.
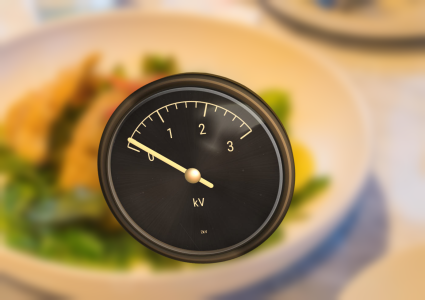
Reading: 0.2 kV
